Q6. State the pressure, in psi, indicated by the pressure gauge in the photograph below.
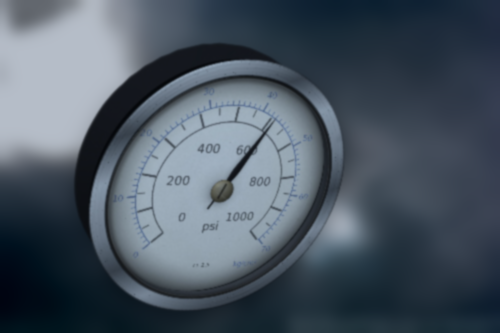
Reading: 600 psi
